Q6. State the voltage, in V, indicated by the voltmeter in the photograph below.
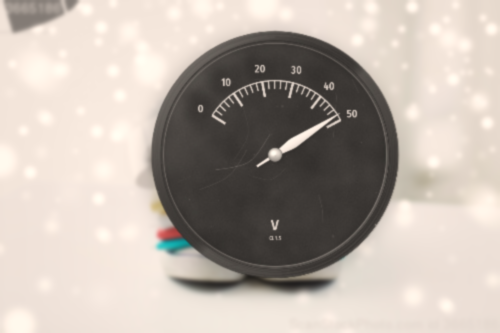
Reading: 48 V
